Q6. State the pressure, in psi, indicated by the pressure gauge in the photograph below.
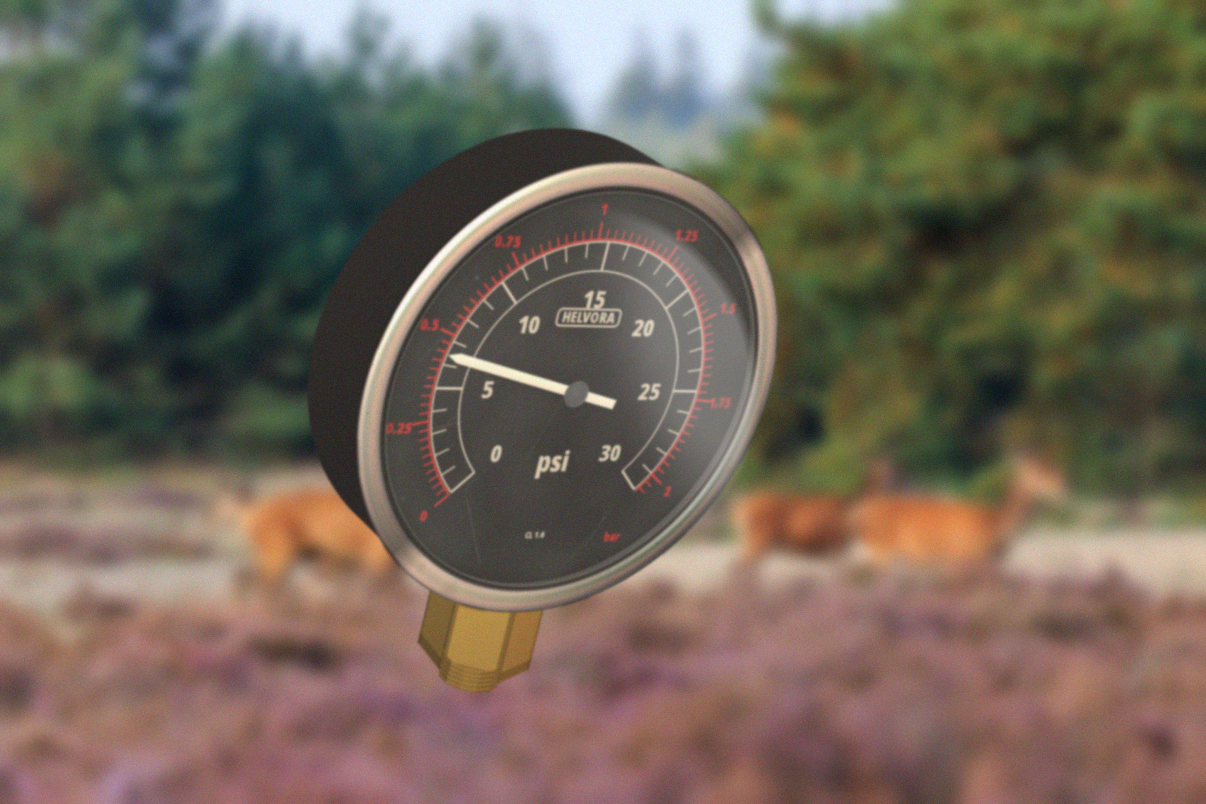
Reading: 6.5 psi
